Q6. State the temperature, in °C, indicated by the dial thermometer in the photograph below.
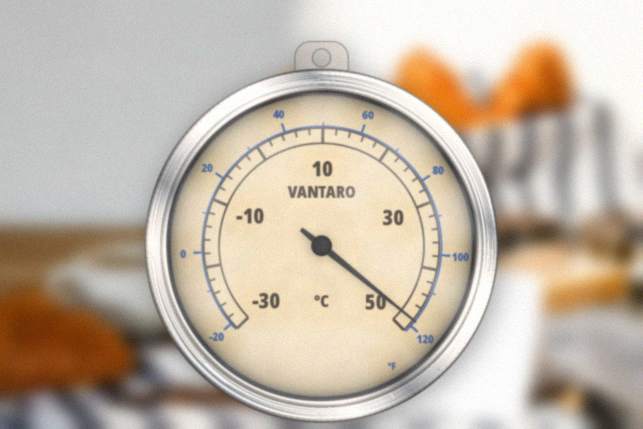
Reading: 48 °C
